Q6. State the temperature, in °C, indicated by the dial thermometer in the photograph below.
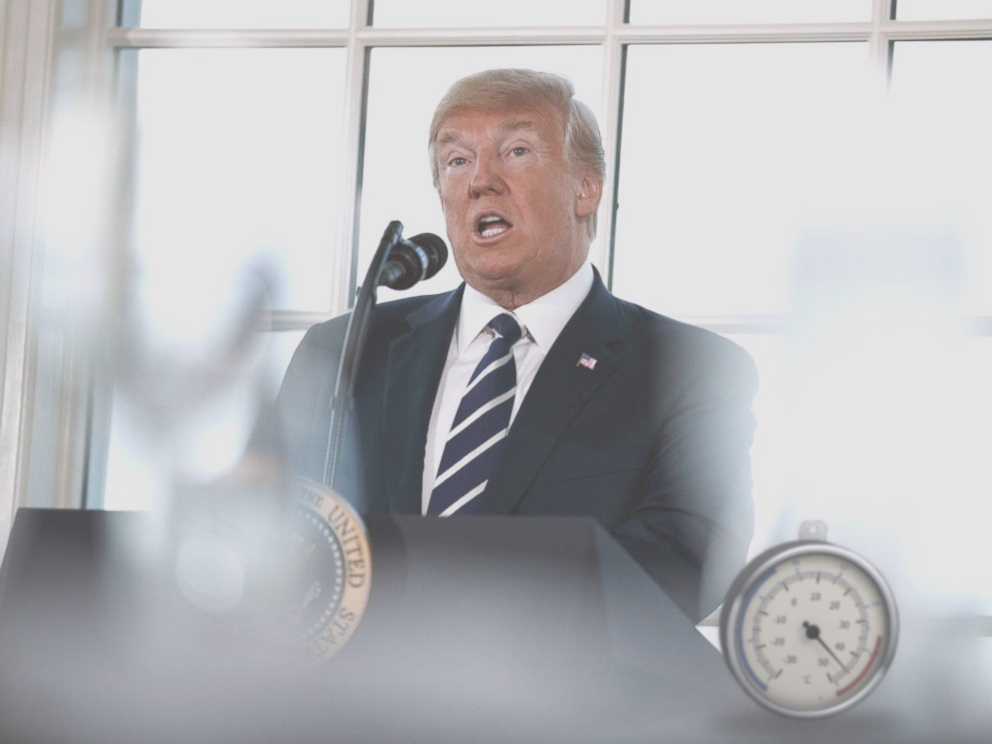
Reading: 45 °C
